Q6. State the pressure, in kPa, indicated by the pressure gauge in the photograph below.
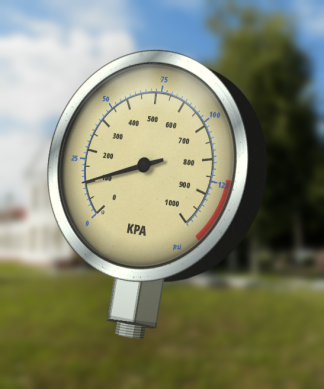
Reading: 100 kPa
